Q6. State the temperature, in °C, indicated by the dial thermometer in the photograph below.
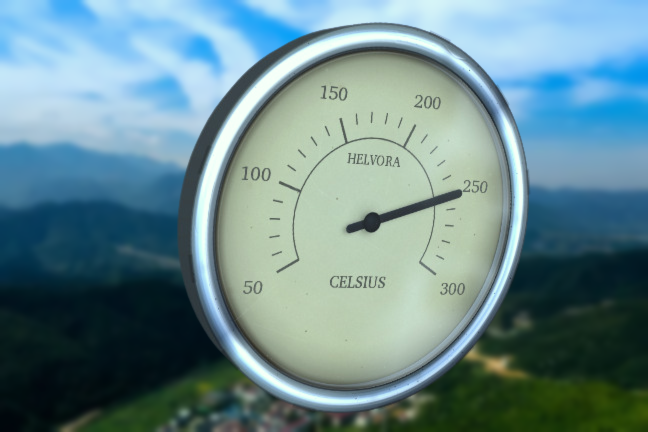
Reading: 250 °C
